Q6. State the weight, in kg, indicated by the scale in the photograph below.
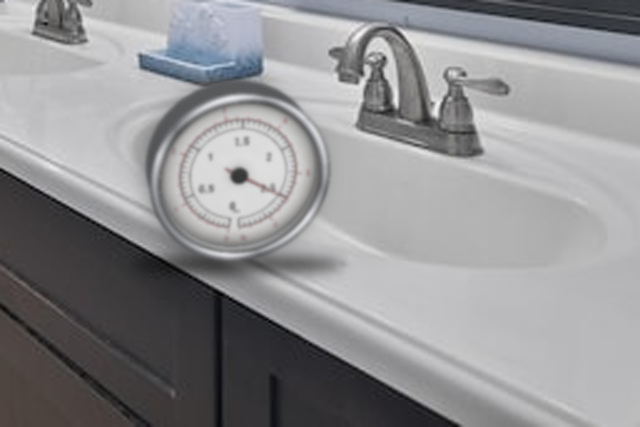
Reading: 2.5 kg
